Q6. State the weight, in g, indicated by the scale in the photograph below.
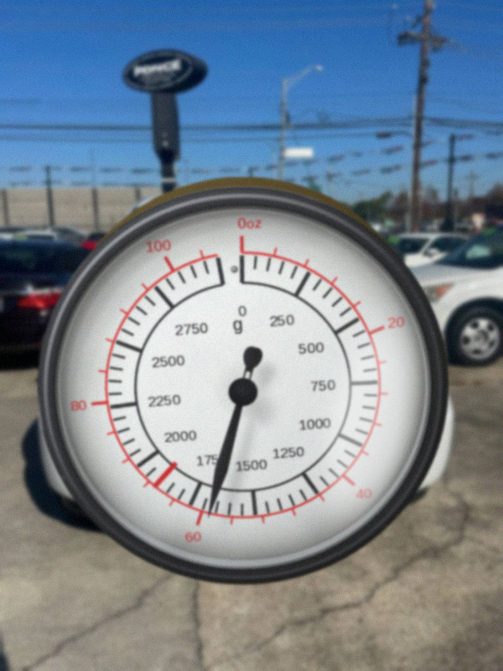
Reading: 1675 g
